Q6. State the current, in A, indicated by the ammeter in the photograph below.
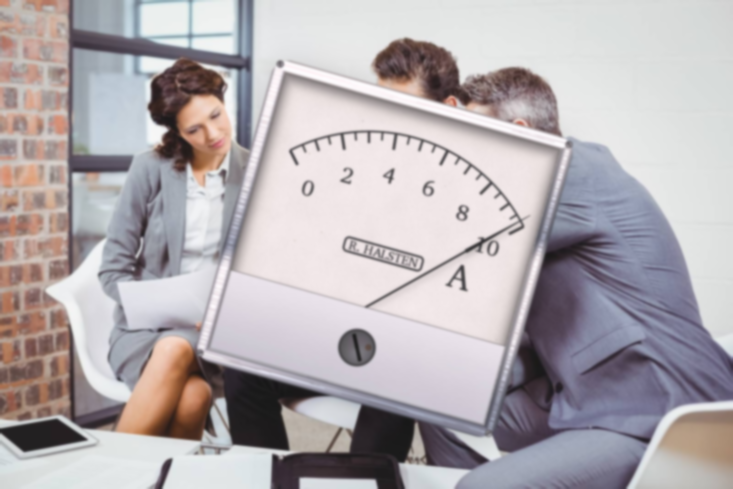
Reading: 9.75 A
